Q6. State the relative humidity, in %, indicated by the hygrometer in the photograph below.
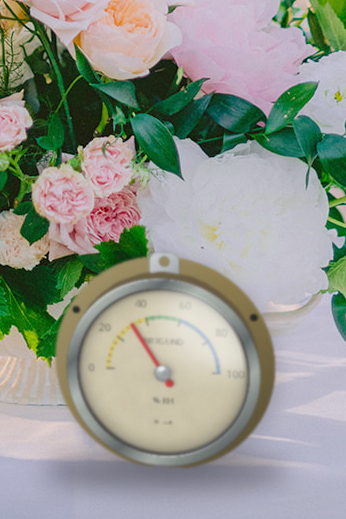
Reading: 32 %
